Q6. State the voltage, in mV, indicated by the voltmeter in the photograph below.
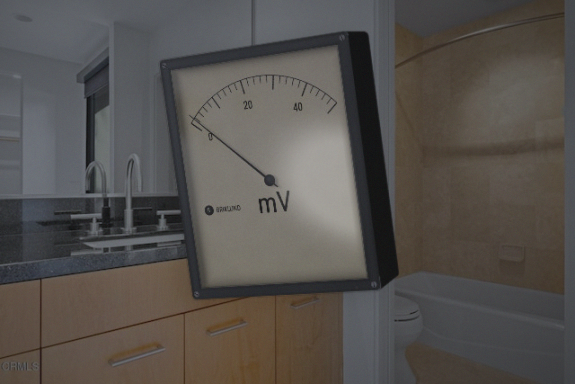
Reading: 2 mV
